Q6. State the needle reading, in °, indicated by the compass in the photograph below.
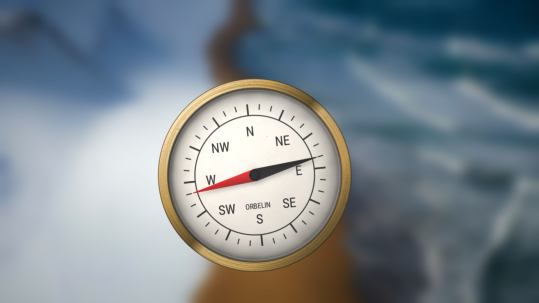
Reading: 260 °
